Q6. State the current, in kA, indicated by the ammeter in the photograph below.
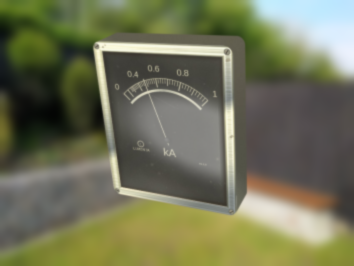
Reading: 0.5 kA
